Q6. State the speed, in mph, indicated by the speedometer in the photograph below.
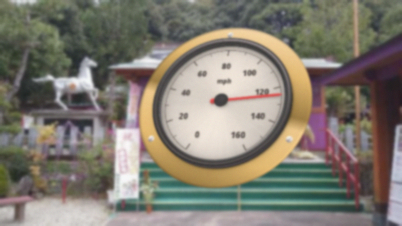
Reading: 125 mph
